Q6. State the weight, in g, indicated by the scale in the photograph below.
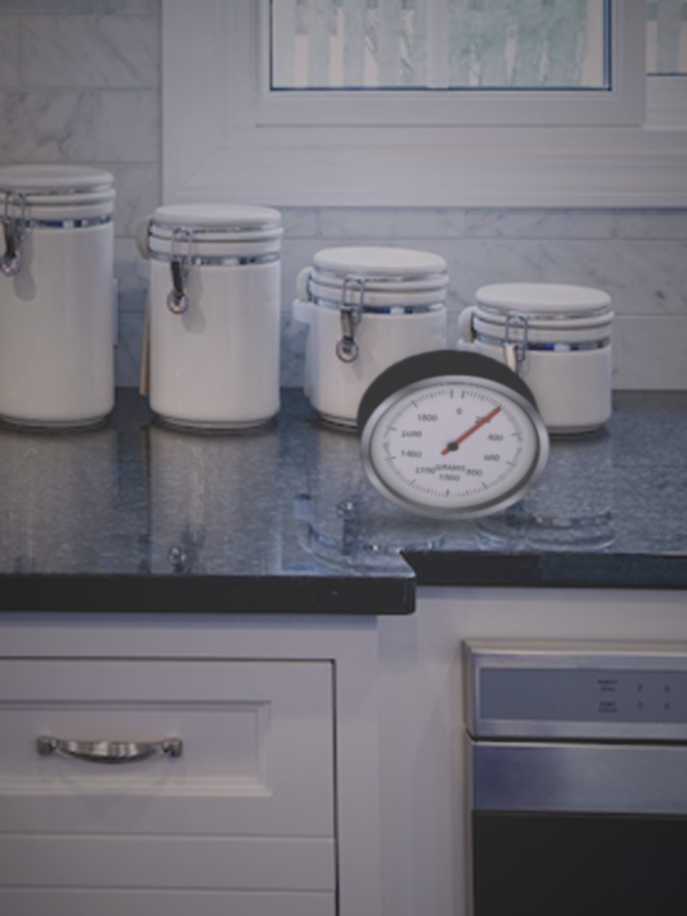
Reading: 200 g
